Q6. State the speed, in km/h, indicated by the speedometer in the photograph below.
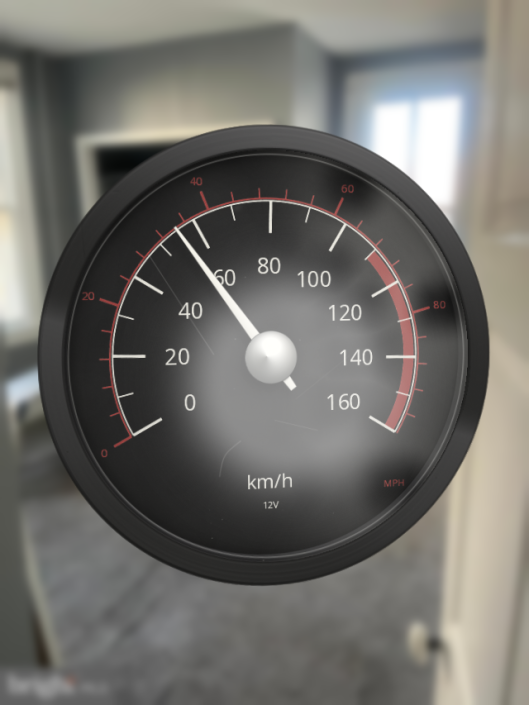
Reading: 55 km/h
